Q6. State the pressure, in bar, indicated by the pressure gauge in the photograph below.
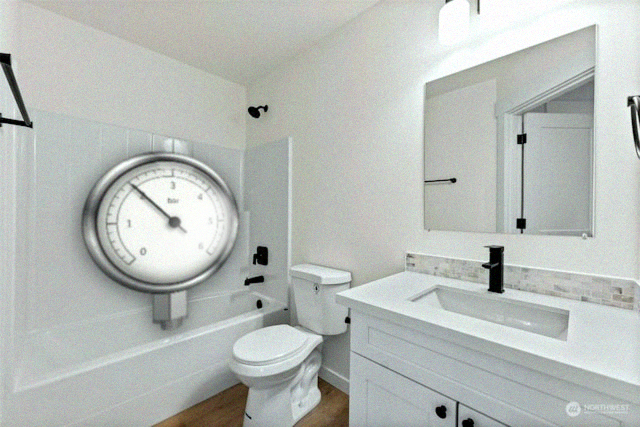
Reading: 2 bar
